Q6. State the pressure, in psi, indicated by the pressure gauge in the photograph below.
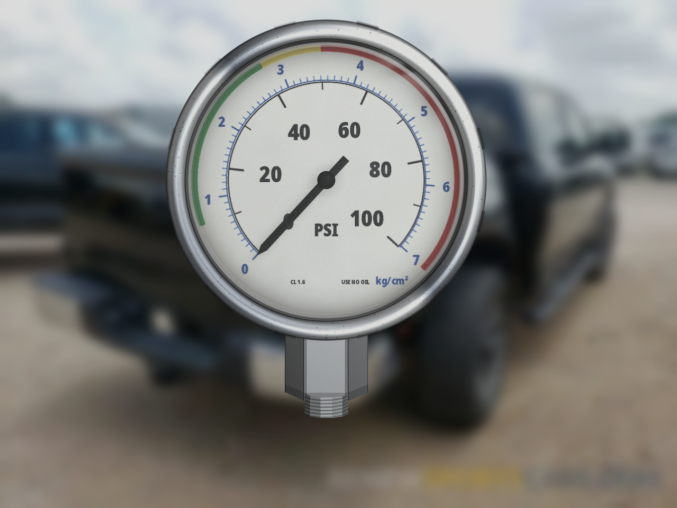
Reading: 0 psi
